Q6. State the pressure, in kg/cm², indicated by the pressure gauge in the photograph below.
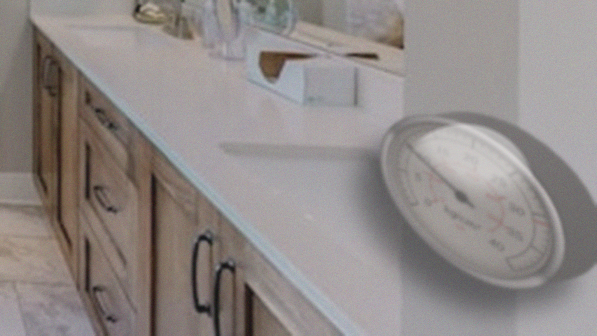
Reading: 10 kg/cm²
